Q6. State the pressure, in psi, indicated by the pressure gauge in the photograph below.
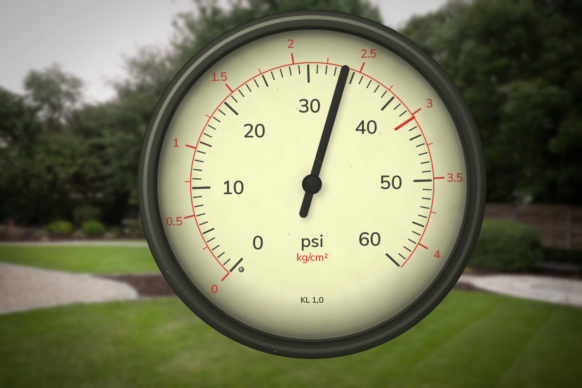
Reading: 34 psi
